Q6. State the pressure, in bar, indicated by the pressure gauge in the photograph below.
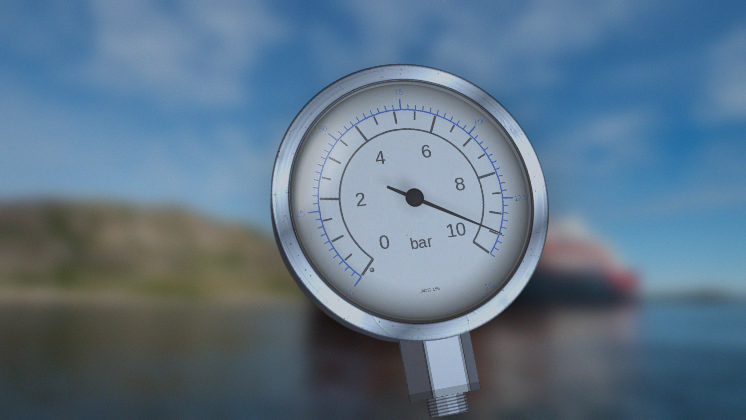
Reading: 9.5 bar
